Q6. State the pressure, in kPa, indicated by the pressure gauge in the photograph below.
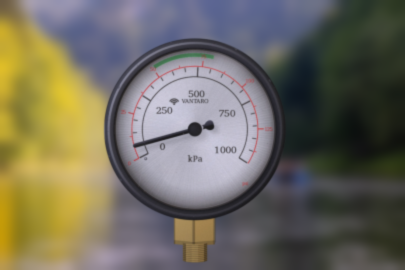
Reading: 50 kPa
